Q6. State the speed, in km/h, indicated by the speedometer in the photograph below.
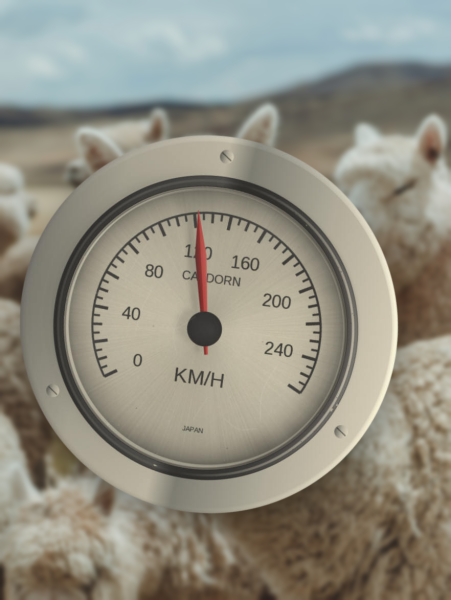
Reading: 122.5 km/h
